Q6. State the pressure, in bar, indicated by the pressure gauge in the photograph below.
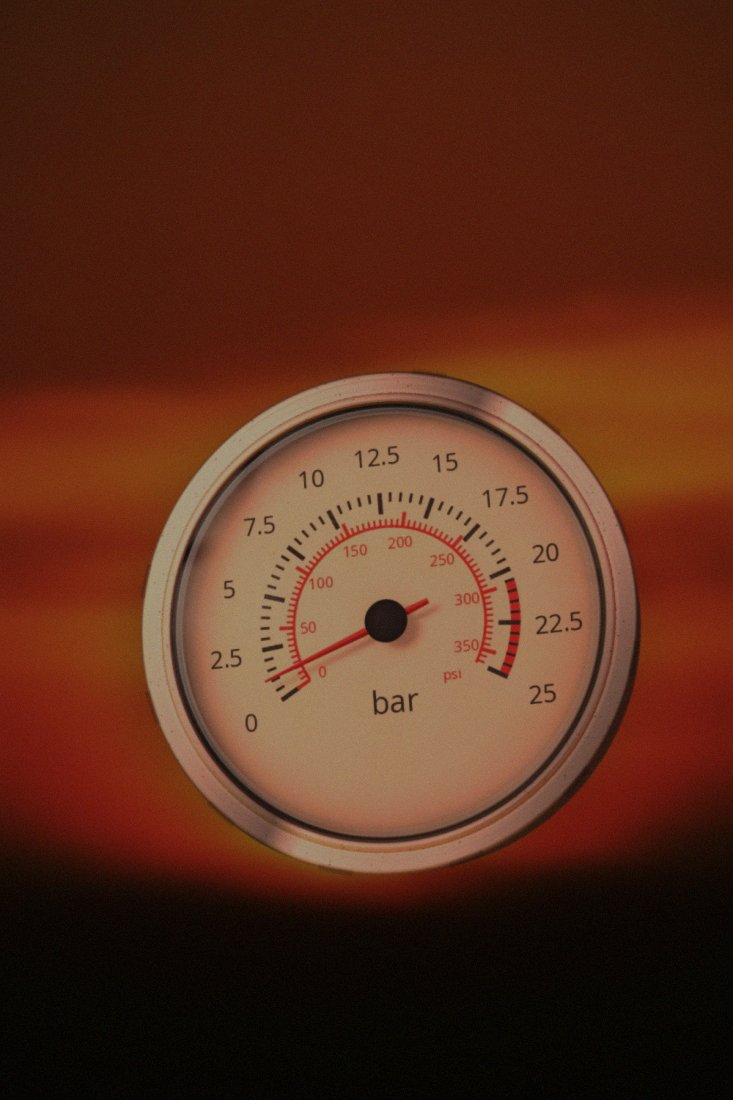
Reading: 1 bar
